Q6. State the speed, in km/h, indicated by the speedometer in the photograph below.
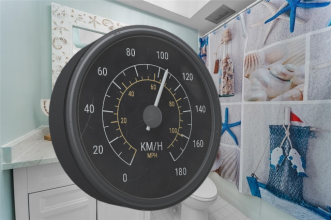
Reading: 105 km/h
